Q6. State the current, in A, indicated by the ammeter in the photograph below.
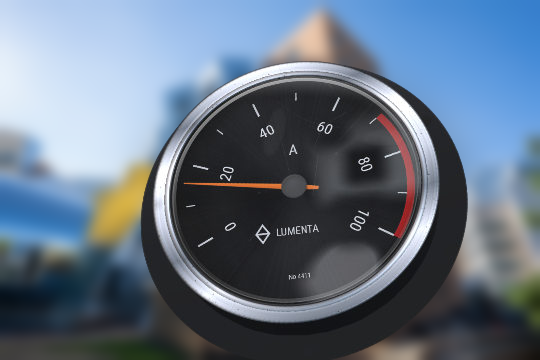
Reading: 15 A
